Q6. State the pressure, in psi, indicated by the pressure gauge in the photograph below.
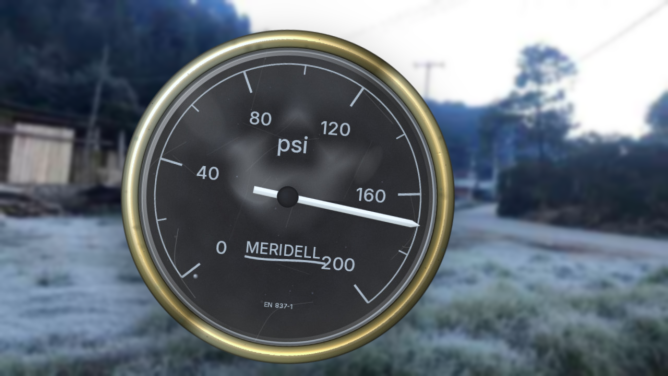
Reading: 170 psi
